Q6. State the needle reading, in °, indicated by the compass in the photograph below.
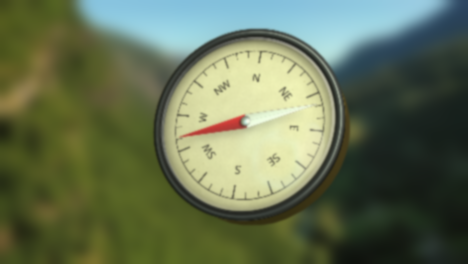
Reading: 250 °
